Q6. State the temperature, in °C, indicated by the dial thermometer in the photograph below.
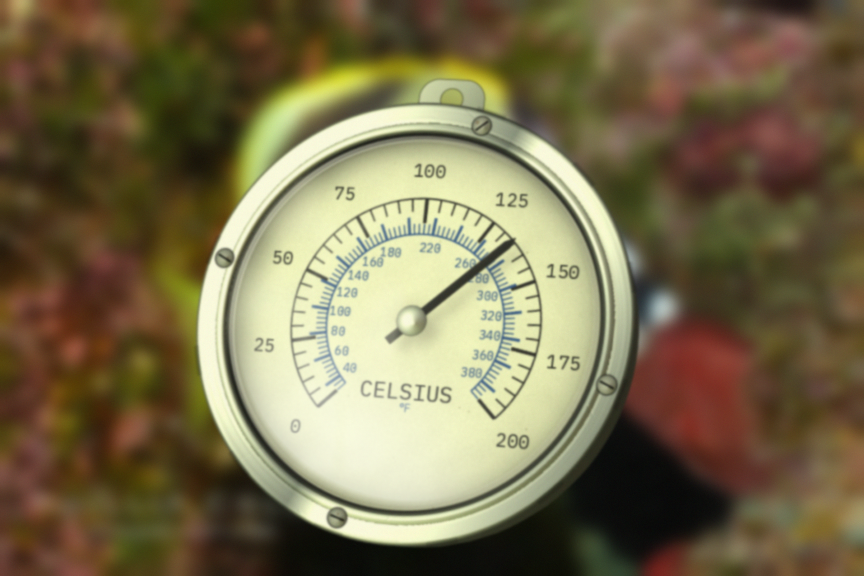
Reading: 135 °C
